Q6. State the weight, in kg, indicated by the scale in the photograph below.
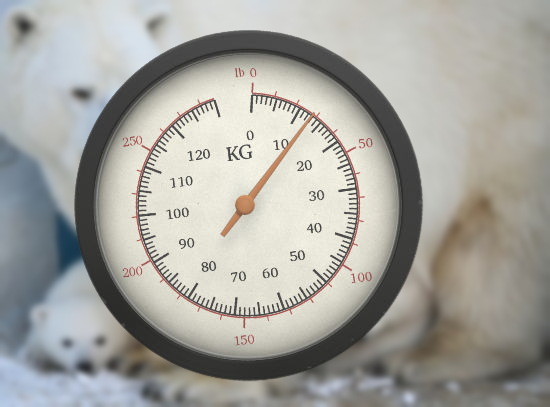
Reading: 13 kg
